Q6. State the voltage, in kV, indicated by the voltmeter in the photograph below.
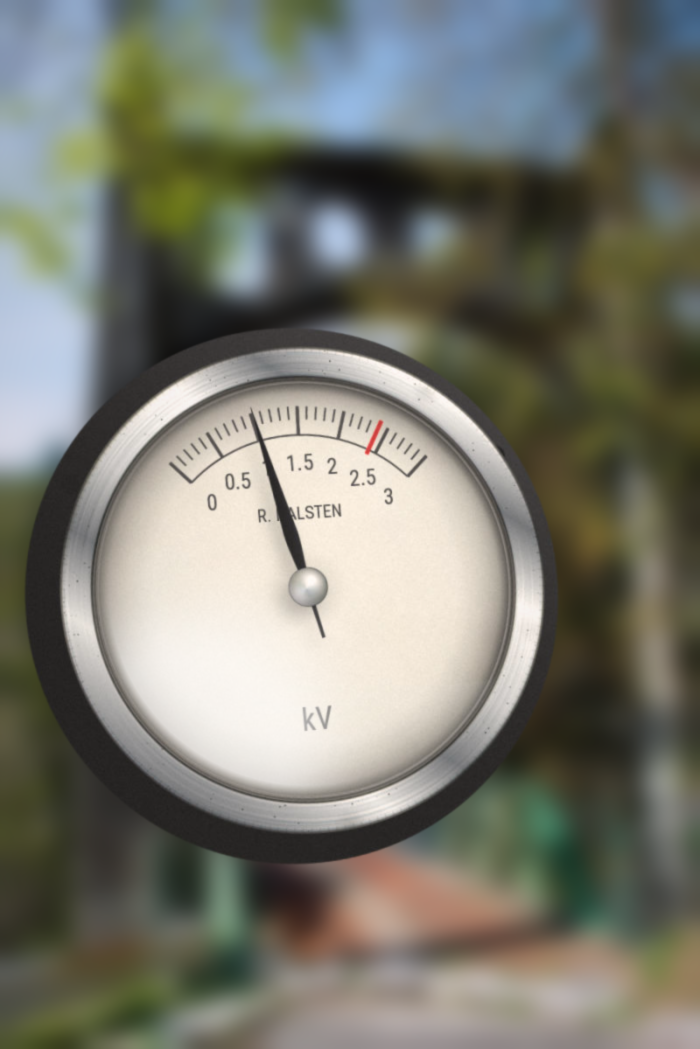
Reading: 1 kV
